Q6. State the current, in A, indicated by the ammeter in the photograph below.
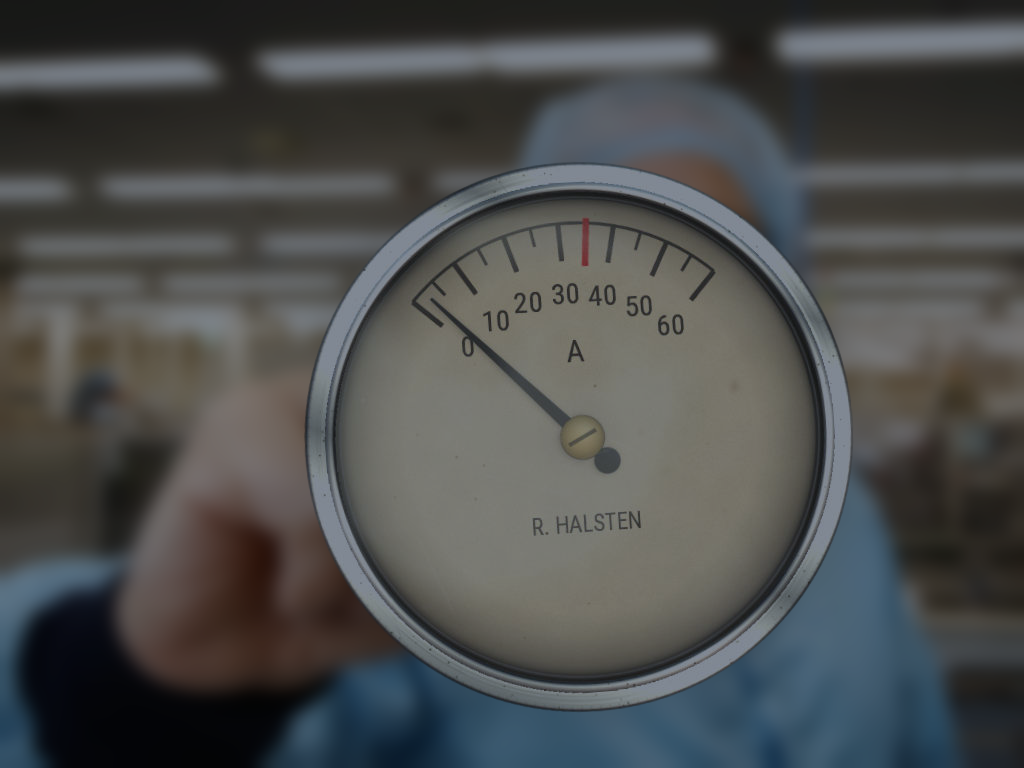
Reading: 2.5 A
